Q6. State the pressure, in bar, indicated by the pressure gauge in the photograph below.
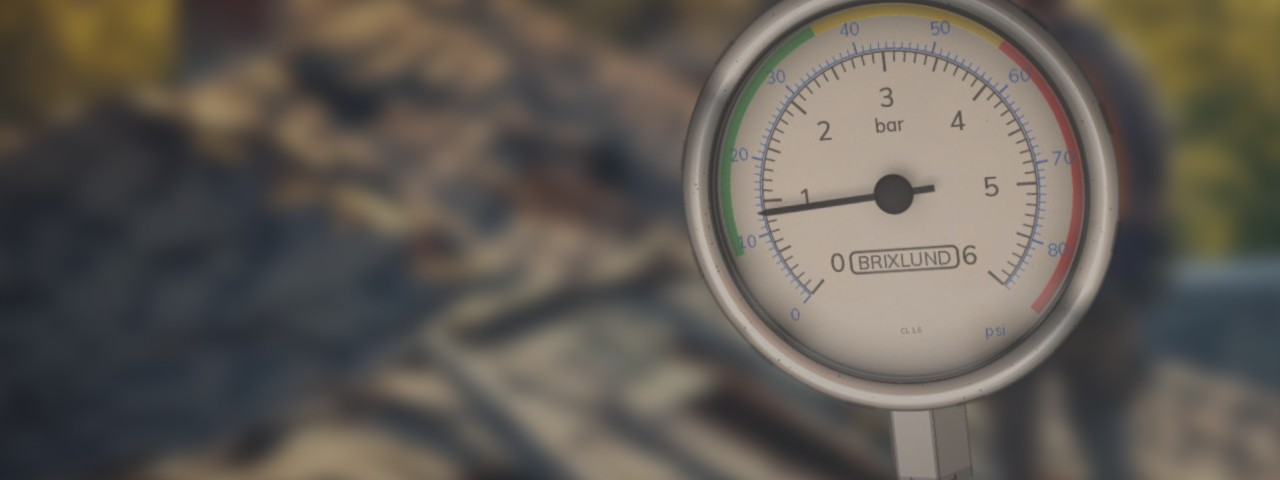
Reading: 0.9 bar
